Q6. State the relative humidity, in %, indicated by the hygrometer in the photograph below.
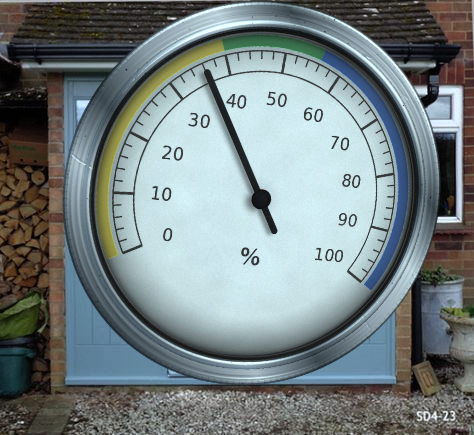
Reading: 36 %
